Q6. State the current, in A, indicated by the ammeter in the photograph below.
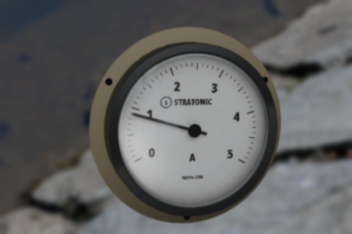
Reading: 0.9 A
